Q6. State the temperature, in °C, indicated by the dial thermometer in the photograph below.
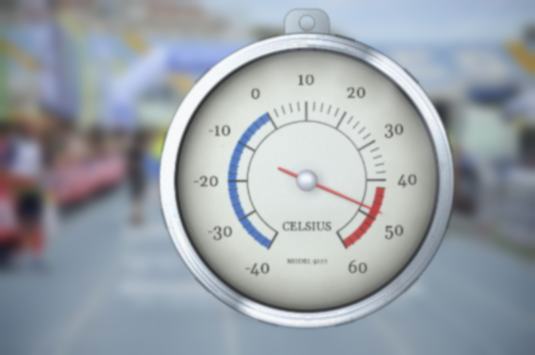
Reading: 48 °C
